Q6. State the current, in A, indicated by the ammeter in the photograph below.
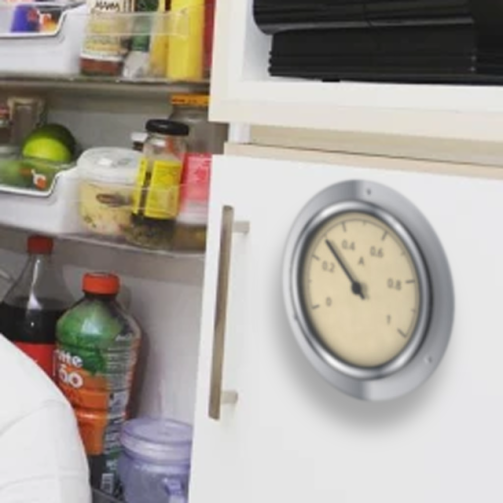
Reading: 0.3 A
